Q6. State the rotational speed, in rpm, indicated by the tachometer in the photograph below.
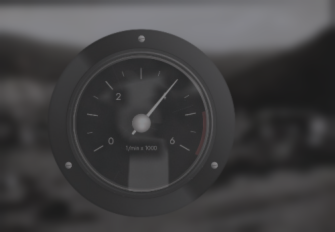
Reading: 4000 rpm
